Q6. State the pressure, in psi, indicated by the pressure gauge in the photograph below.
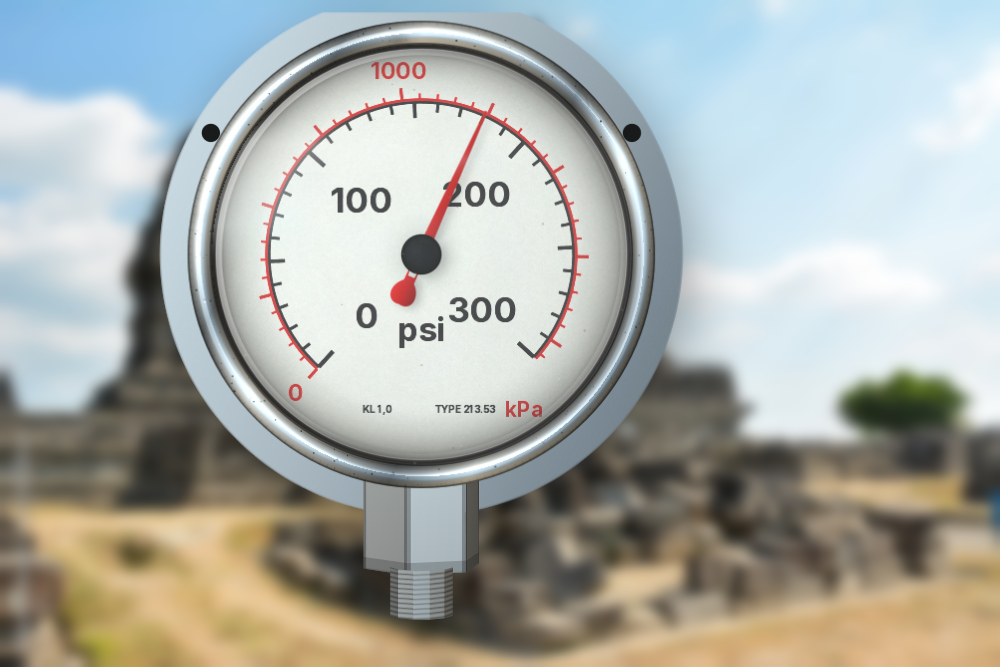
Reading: 180 psi
